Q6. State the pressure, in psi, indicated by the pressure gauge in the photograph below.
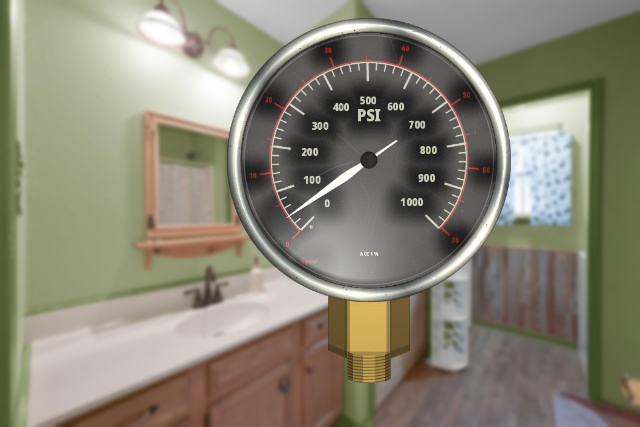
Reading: 40 psi
